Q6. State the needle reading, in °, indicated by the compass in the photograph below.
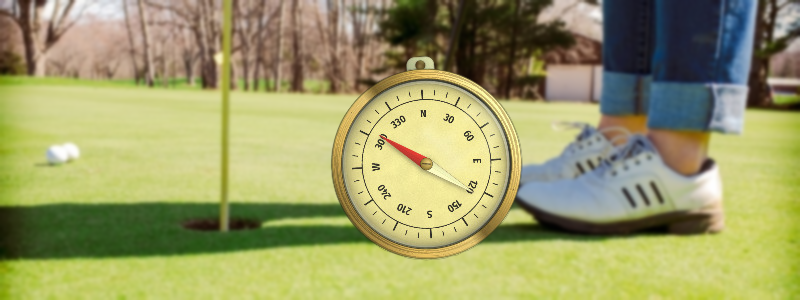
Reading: 305 °
